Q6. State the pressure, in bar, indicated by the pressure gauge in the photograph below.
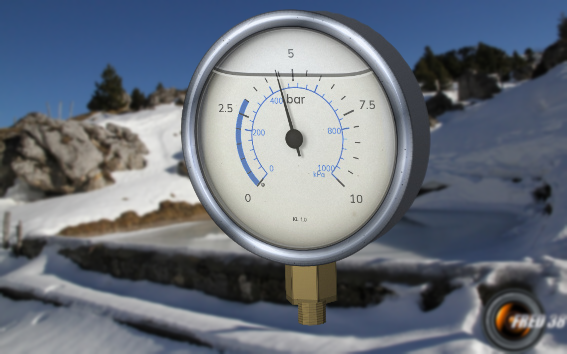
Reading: 4.5 bar
